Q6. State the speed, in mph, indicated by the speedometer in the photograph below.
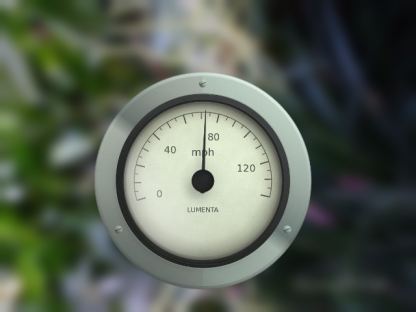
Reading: 72.5 mph
